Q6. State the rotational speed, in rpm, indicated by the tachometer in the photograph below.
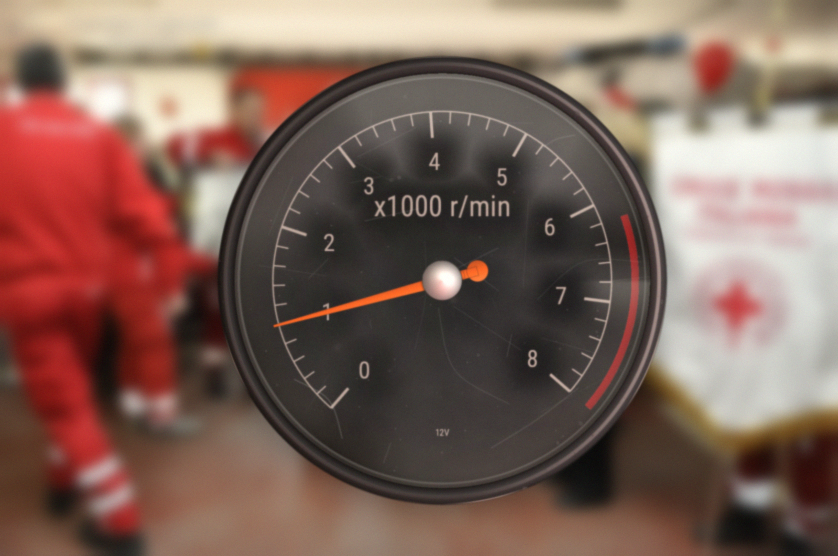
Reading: 1000 rpm
